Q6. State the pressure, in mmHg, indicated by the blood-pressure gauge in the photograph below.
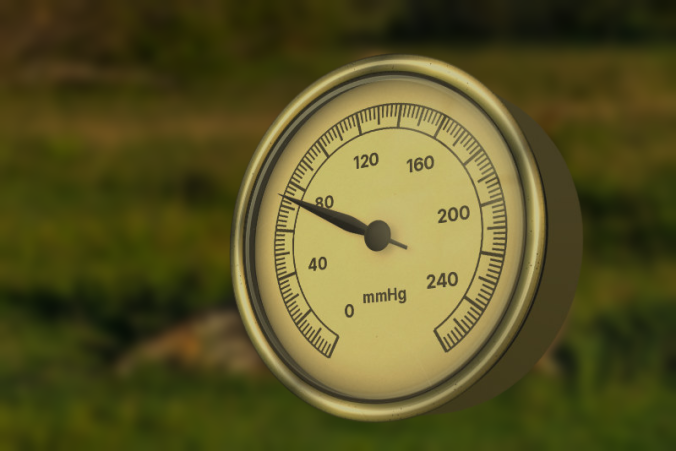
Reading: 74 mmHg
